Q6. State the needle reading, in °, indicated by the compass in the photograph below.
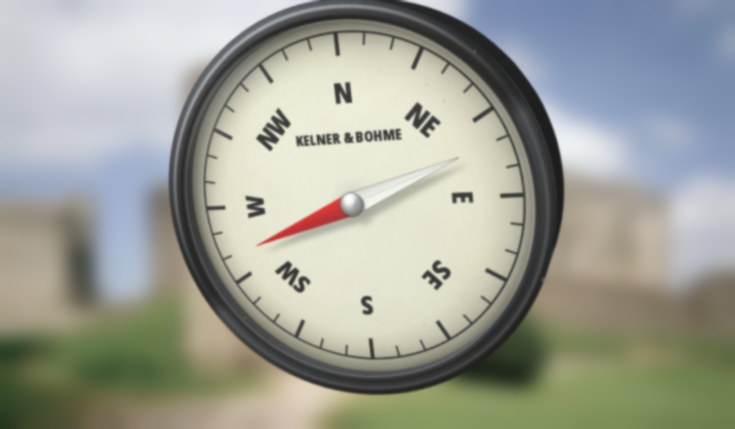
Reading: 250 °
